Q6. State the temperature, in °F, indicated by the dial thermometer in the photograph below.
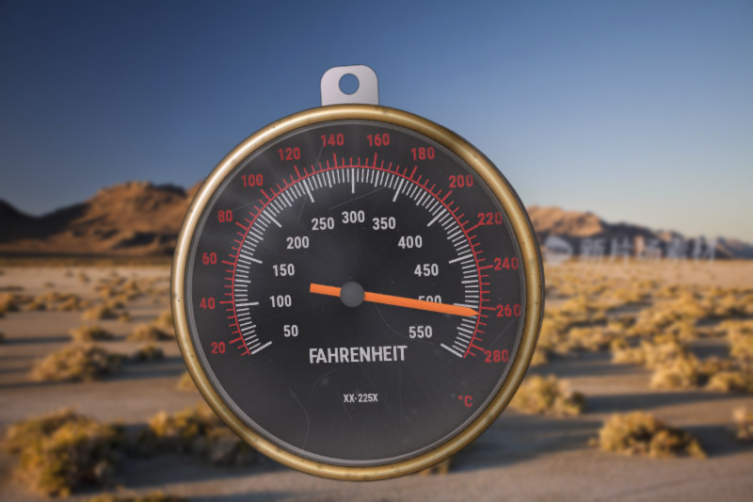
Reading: 505 °F
